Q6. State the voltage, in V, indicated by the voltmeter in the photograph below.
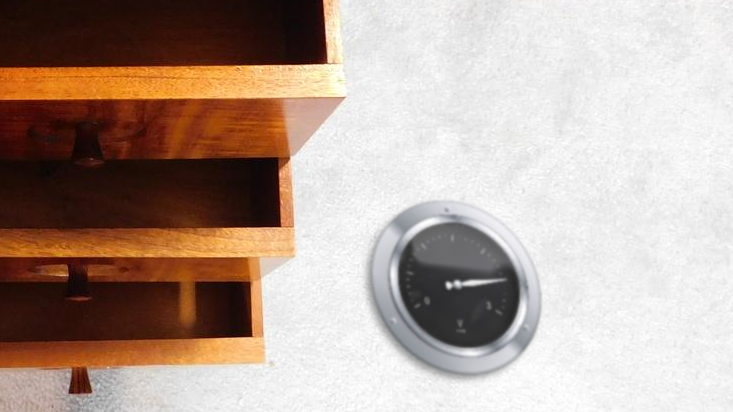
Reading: 2.5 V
